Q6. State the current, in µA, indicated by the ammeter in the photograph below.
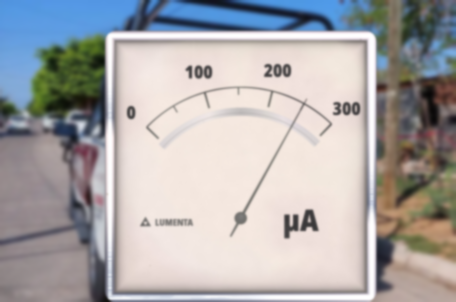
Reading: 250 µA
